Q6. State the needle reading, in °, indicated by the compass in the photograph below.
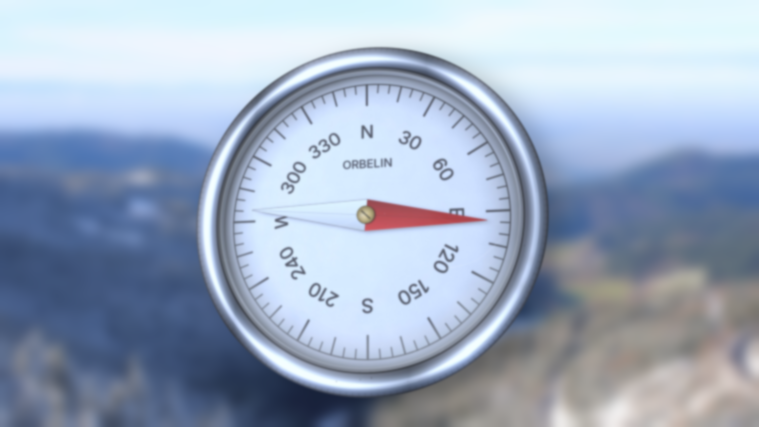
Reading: 95 °
